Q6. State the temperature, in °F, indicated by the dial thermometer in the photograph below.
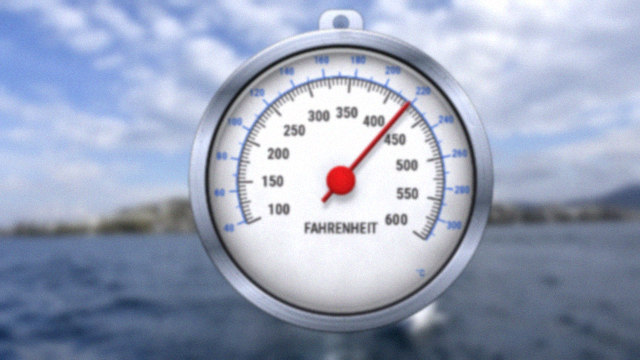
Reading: 425 °F
